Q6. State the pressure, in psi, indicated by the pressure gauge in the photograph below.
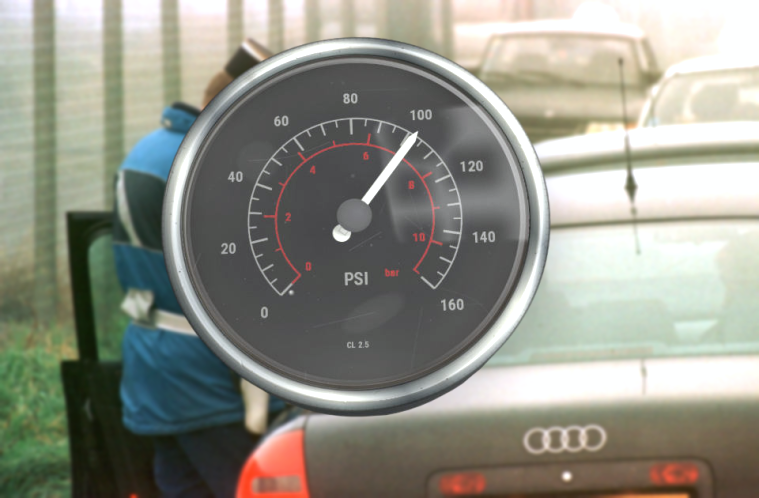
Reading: 102.5 psi
